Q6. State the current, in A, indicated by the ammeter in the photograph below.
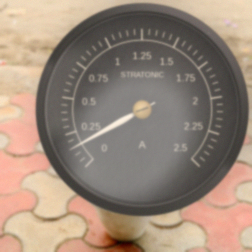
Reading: 0.15 A
